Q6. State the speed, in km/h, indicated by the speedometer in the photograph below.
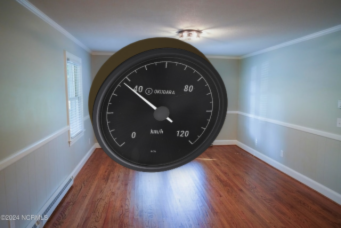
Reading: 37.5 km/h
